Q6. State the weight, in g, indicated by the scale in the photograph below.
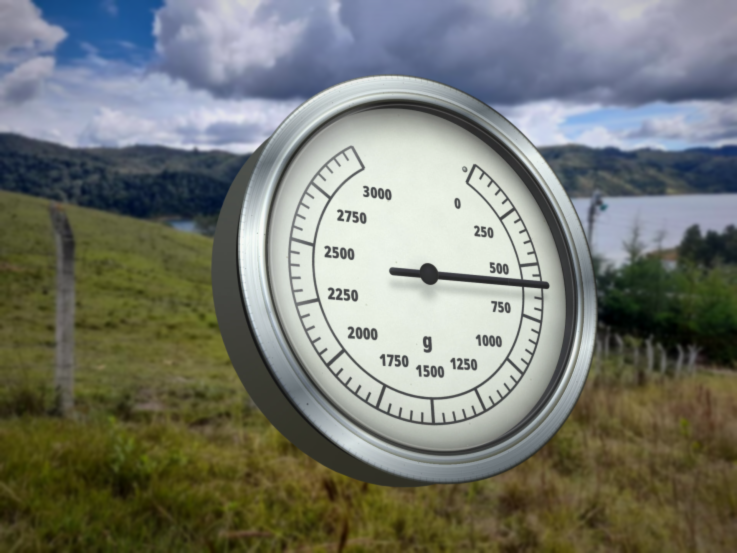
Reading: 600 g
